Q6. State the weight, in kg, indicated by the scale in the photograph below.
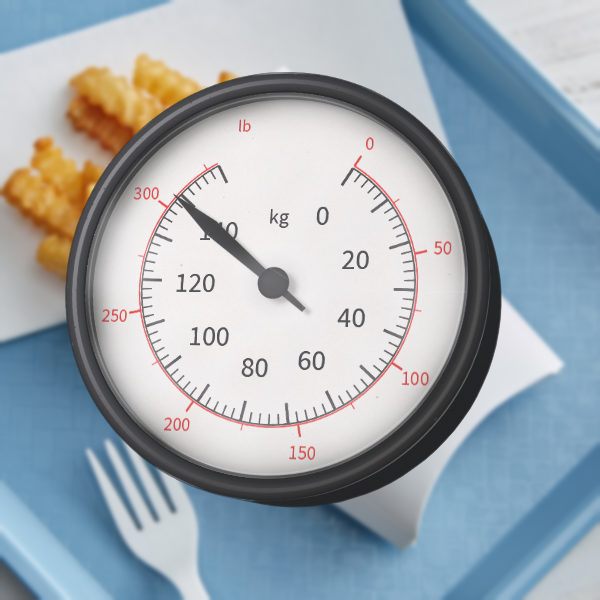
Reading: 139 kg
